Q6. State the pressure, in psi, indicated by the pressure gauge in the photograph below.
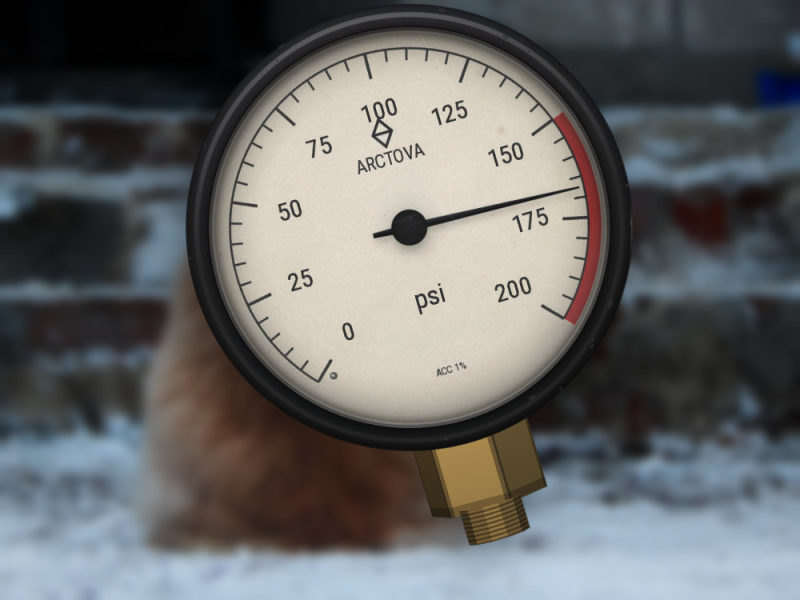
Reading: 167.5 psi
